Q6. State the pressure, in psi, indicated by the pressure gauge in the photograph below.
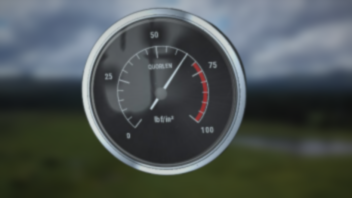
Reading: 65 psi
